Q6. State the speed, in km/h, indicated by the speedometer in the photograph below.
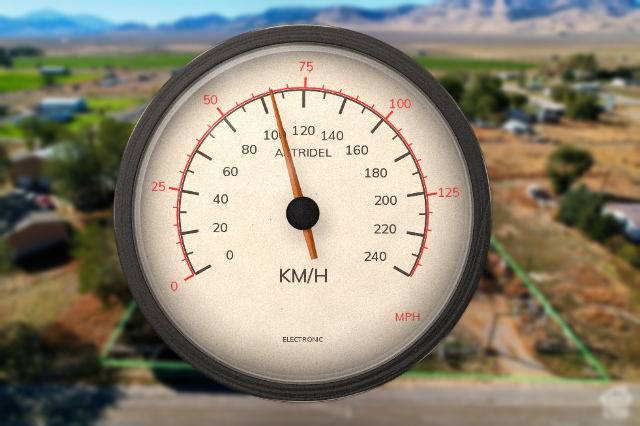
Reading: 105 km/h
